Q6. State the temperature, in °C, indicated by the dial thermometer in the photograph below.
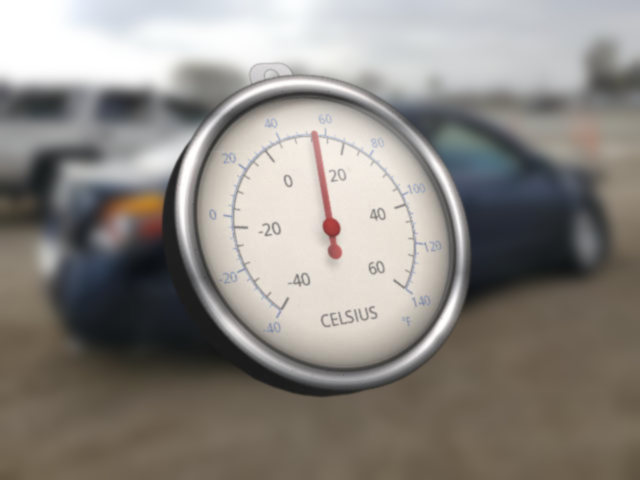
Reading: 12 °C
